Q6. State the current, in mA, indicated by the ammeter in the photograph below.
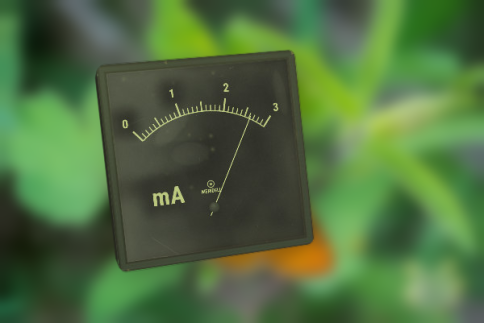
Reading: 2.6 mA
